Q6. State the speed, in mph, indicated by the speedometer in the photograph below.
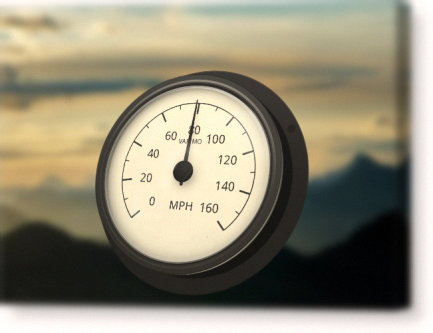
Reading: 80 mph
